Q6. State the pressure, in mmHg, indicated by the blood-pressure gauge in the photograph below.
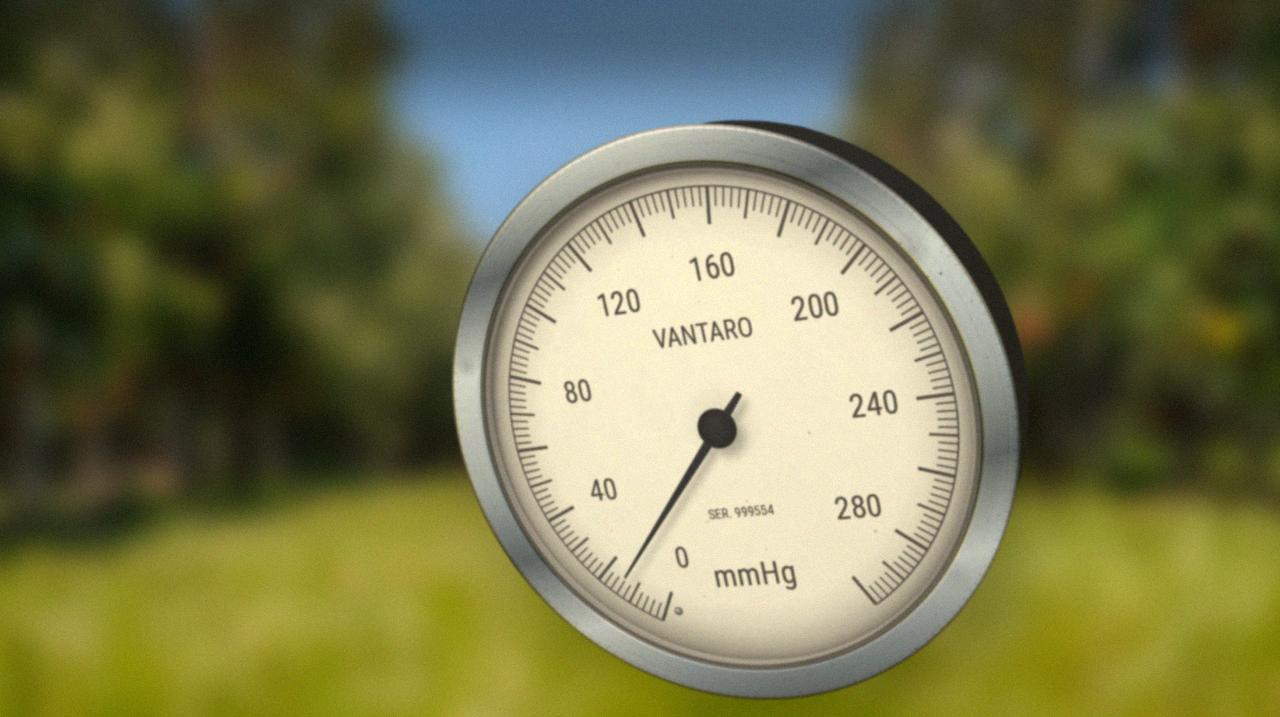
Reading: 14 mmHg
